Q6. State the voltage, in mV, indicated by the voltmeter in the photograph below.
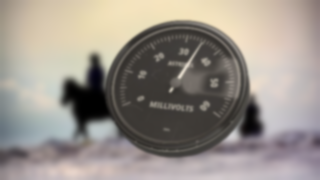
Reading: 35 mV
